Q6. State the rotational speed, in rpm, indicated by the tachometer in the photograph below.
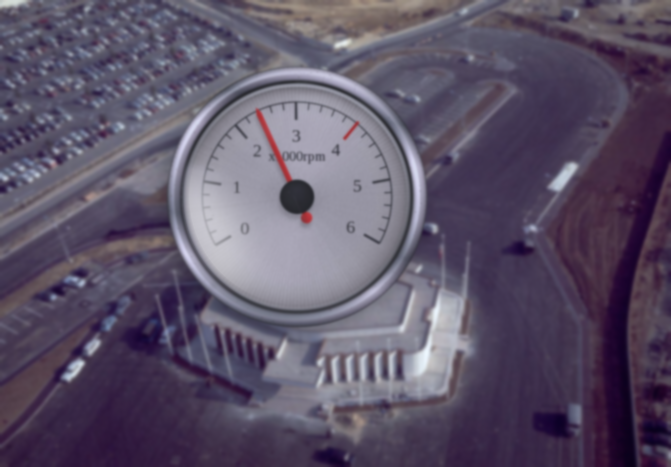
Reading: 2400 rpm
